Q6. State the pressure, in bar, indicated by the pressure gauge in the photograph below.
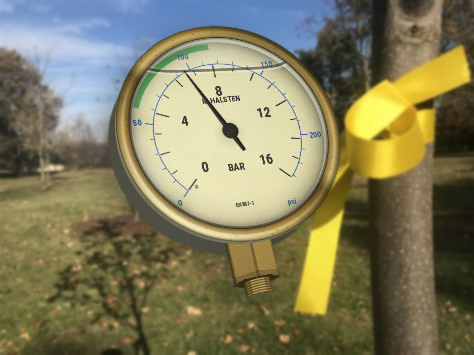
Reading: 6.5 bar
